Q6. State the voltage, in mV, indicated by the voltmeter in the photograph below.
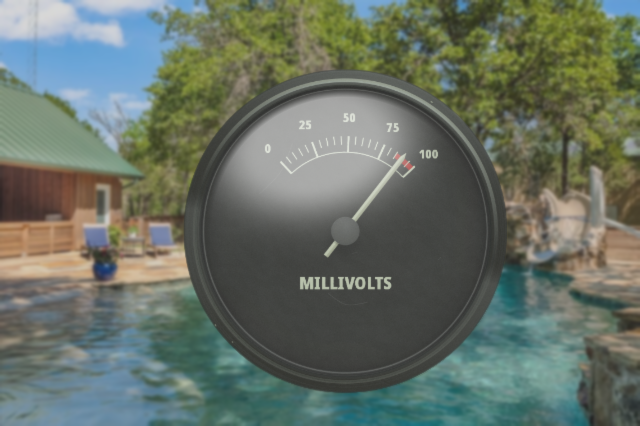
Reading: 90 mV
